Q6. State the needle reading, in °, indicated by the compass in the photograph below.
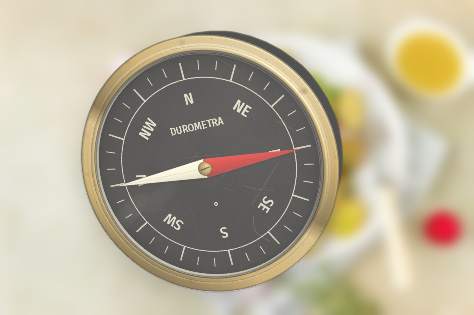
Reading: 90 °
